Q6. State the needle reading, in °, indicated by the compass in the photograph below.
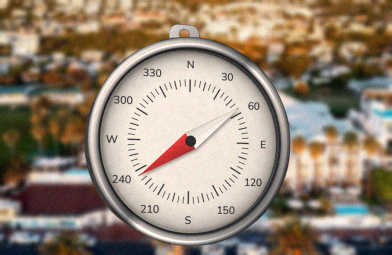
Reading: 235 °
